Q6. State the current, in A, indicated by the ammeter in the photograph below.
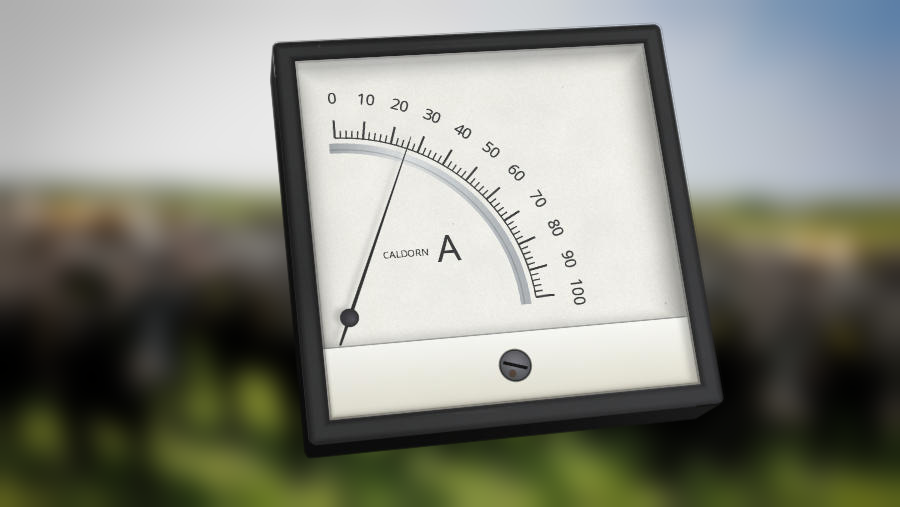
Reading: 26 A
